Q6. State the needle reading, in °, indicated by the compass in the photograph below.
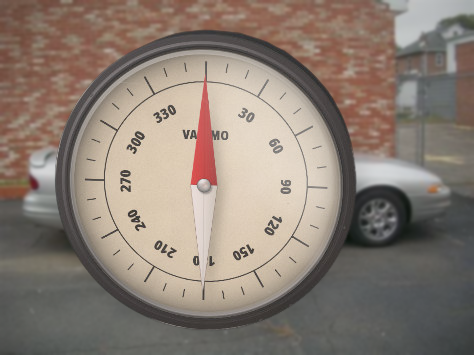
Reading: 0 °
